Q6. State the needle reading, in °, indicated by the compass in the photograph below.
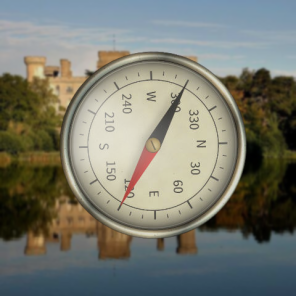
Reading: 120 °
